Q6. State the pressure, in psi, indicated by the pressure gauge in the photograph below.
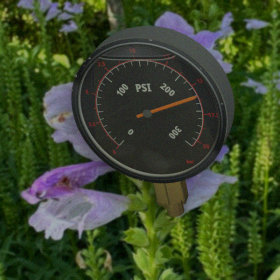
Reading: 230 psi
